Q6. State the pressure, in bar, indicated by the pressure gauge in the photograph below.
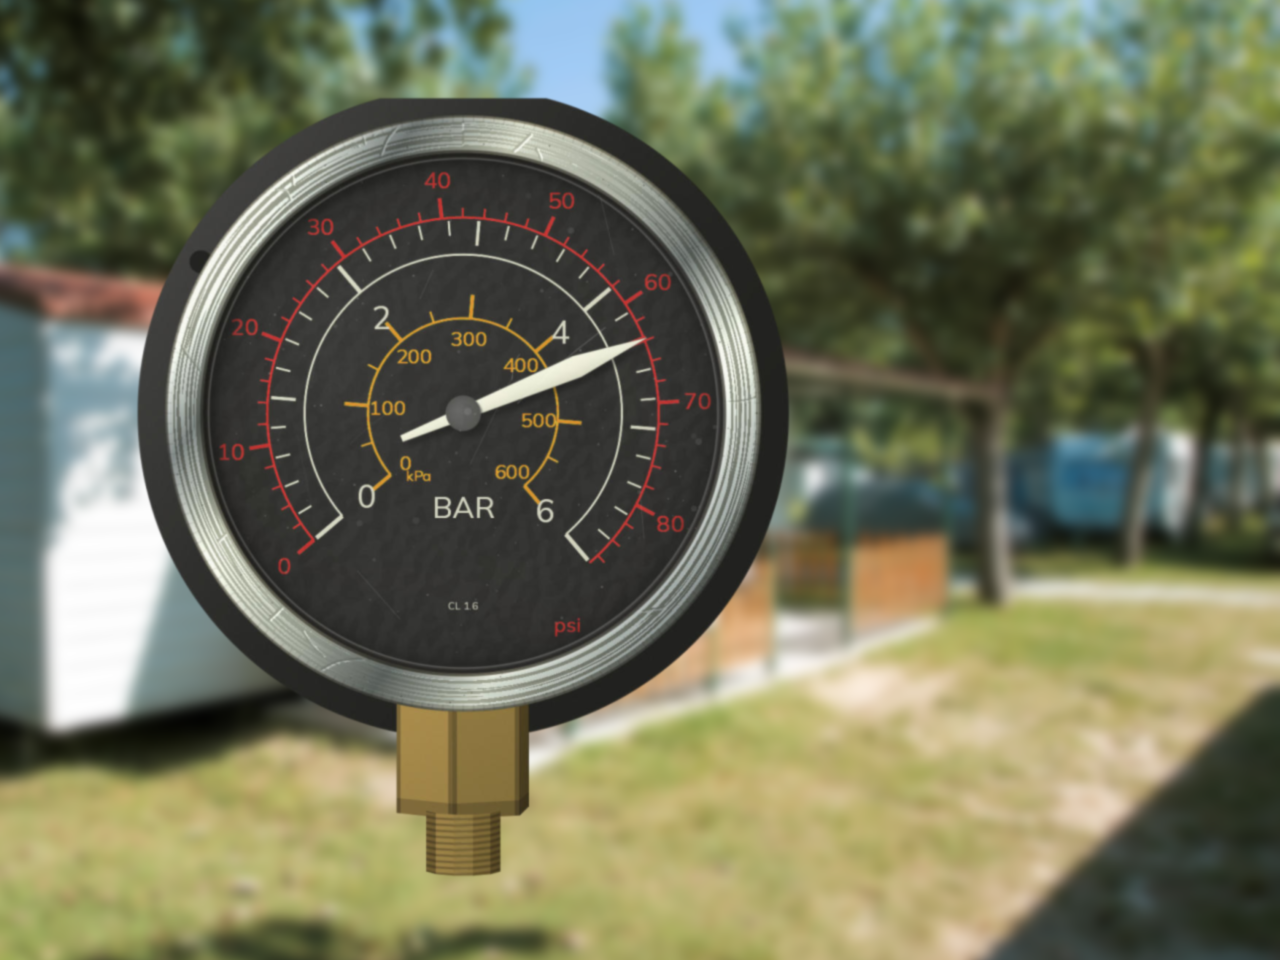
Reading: 4.4 bar
